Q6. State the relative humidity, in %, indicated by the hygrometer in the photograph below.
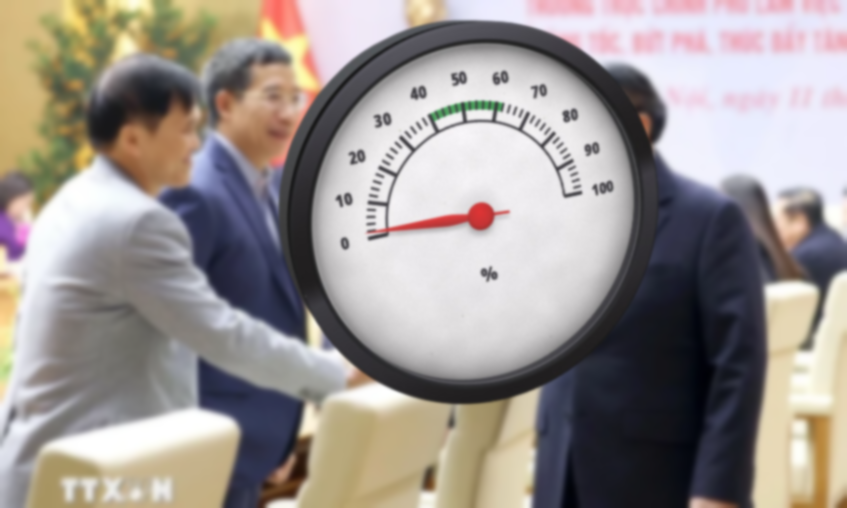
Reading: 2 %
